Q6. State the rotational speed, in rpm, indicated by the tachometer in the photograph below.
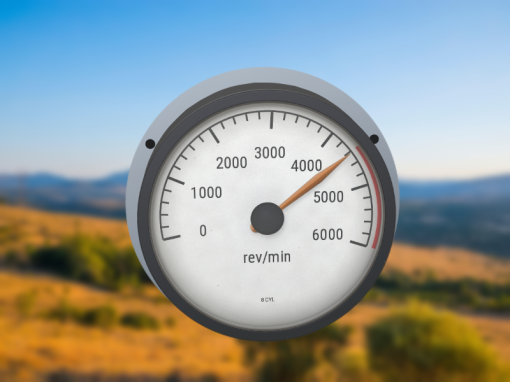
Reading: 4400 rpm
